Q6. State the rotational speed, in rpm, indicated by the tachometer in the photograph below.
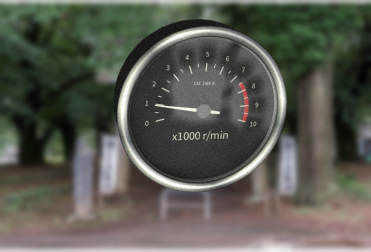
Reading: 1000 rpm
